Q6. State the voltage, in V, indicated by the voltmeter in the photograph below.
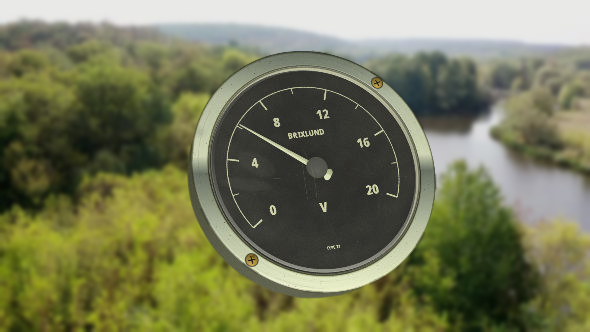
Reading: 6 V
